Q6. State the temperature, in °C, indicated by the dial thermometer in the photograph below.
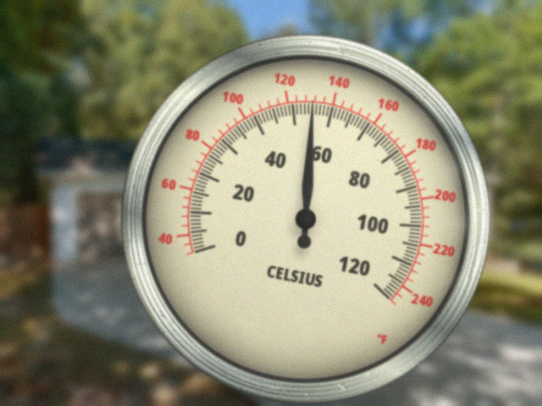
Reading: 55 °C
